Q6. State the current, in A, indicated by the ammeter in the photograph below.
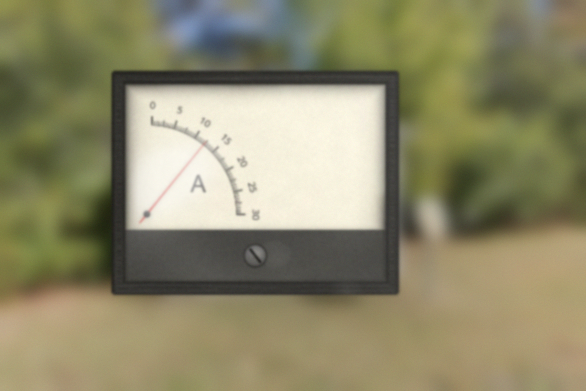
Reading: 12.5 A
